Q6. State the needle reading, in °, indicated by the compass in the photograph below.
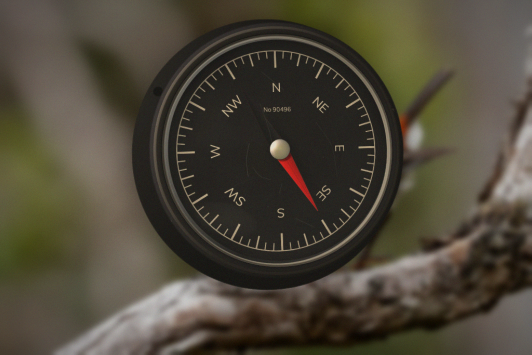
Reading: 150 °
